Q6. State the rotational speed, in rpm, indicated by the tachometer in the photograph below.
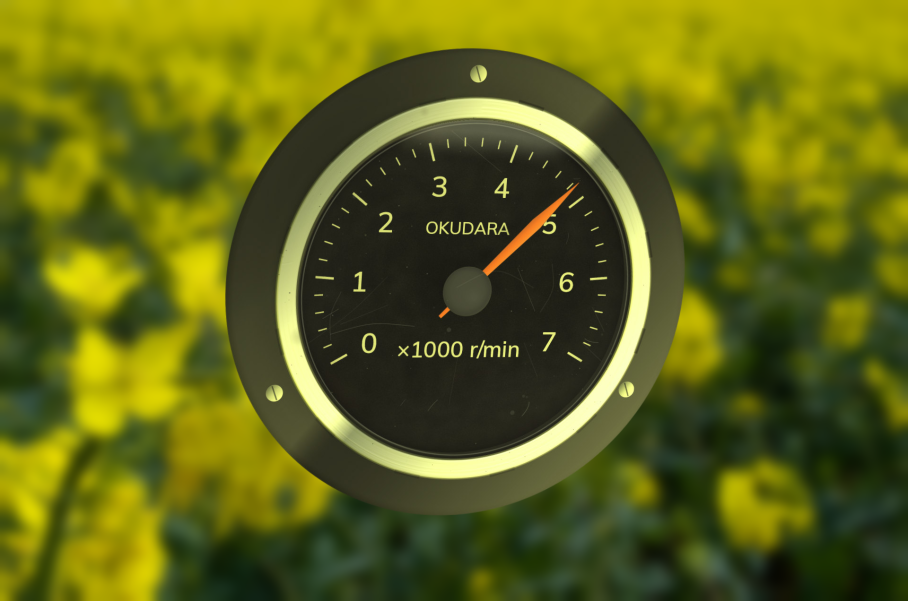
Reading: 4800 rpm
